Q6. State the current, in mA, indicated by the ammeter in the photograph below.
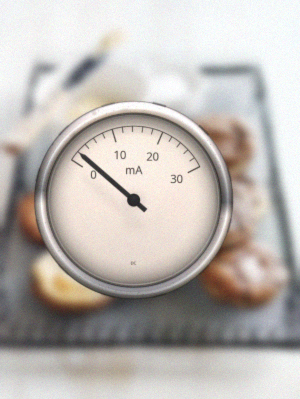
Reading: 2 mA
